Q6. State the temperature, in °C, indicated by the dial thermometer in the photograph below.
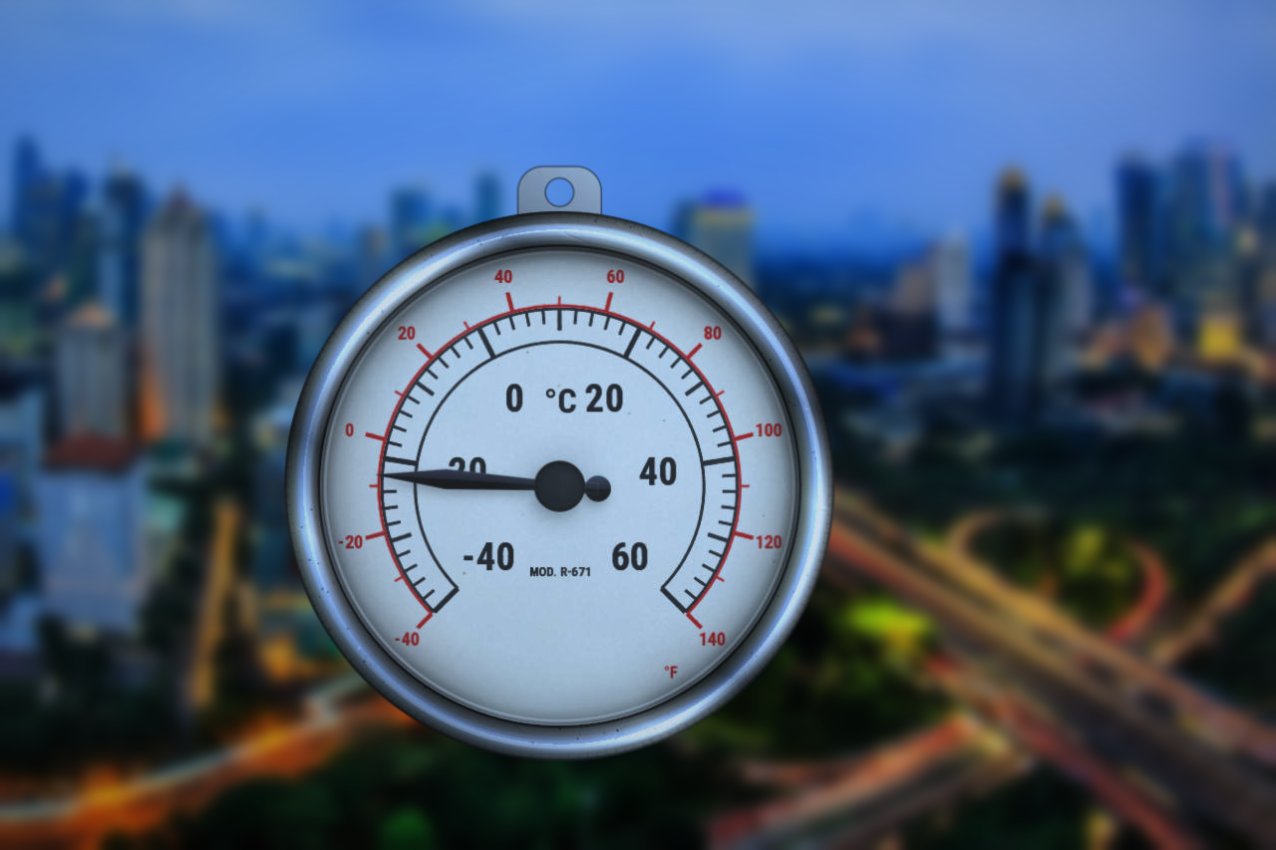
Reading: -22 °C
